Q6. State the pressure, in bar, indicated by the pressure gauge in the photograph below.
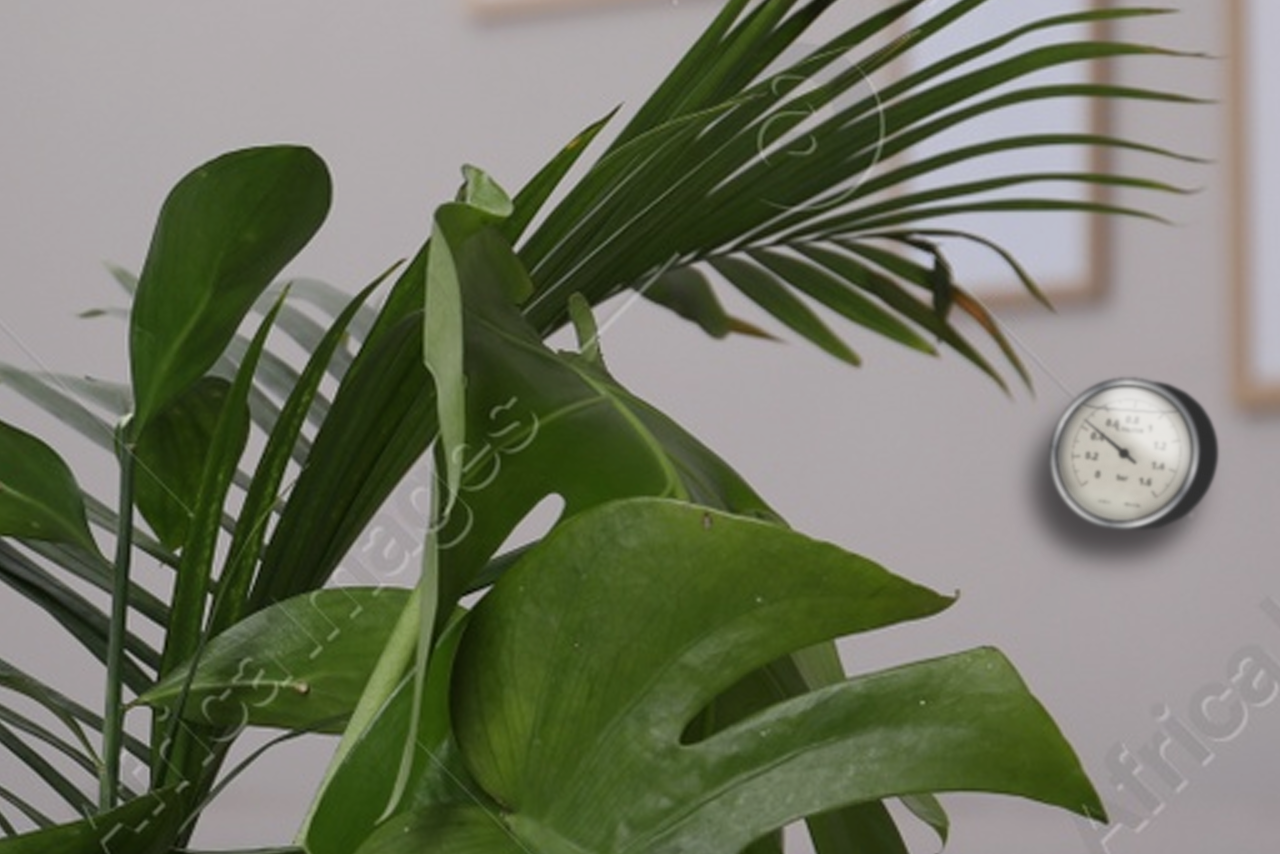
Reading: 0.45 bar
